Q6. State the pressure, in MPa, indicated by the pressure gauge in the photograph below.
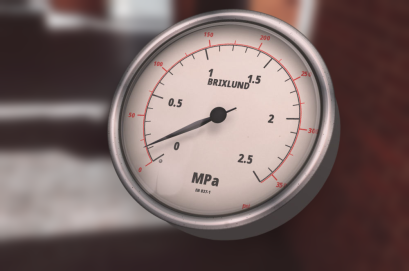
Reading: 0.1 MPa
